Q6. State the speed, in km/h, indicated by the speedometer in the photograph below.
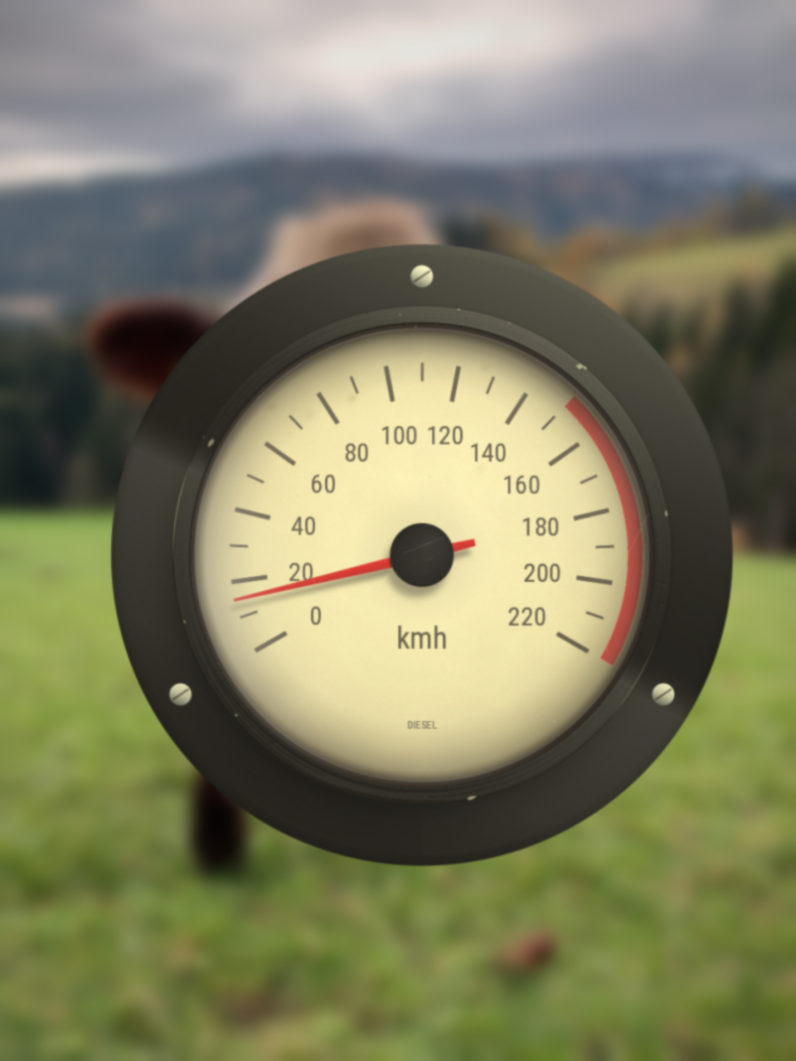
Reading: 15 km/h
